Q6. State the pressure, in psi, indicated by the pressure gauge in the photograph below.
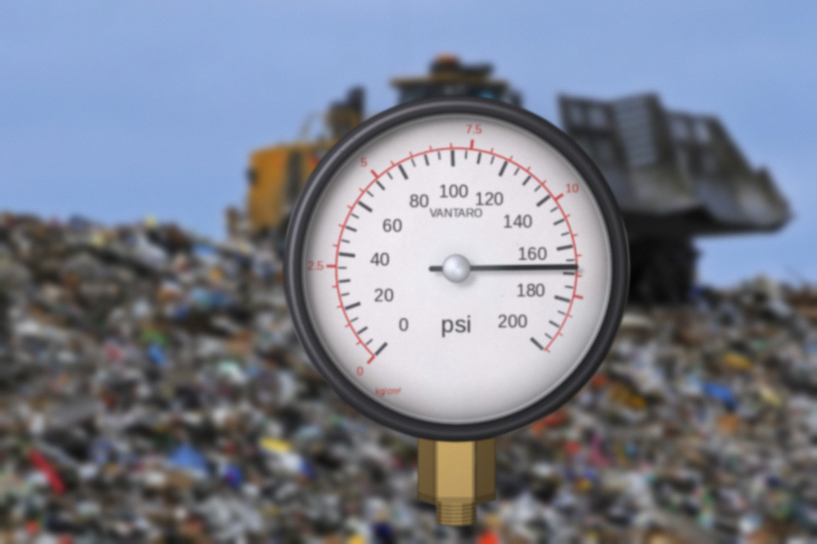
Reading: 167.5 psi
